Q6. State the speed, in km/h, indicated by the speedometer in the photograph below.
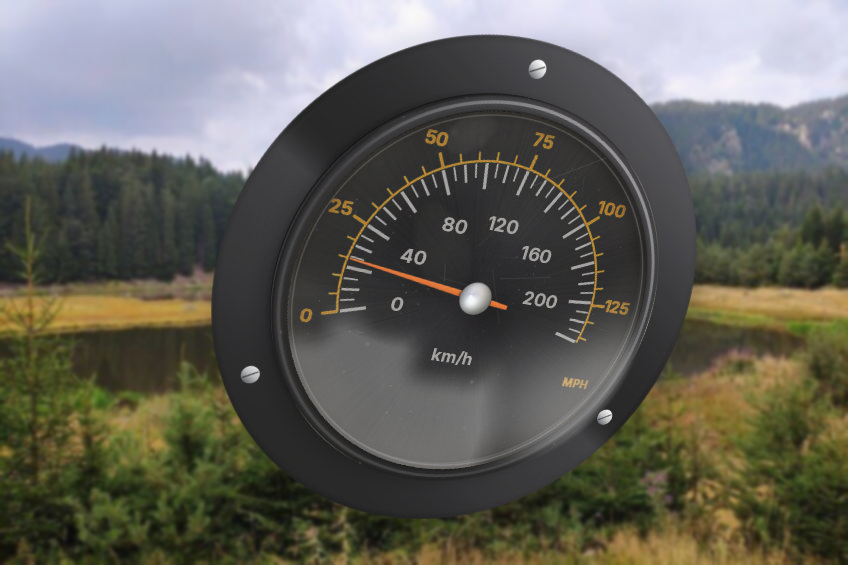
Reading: 25 km/h
